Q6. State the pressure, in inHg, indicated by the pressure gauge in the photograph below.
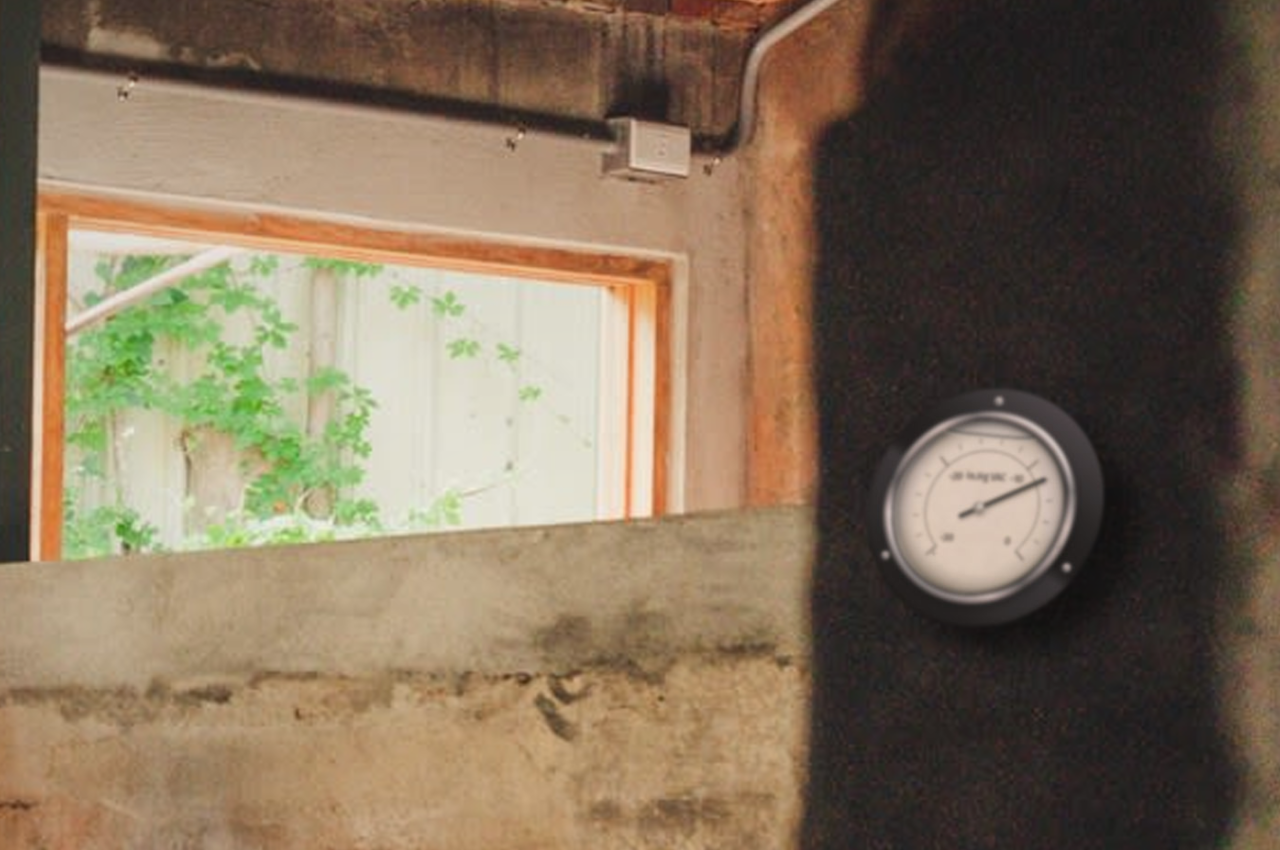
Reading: -8 inHg
